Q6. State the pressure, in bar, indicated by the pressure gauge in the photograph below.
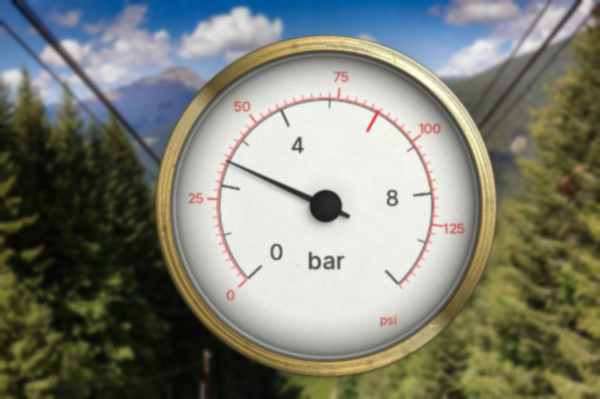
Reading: 2.5 bar
